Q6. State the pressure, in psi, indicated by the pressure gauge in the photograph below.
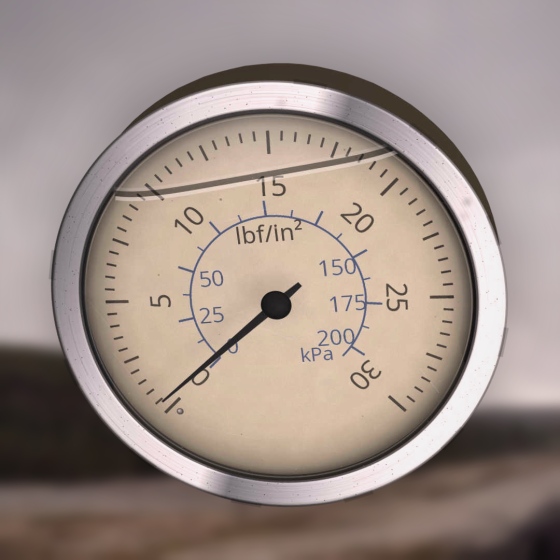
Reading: 0.5 psi
